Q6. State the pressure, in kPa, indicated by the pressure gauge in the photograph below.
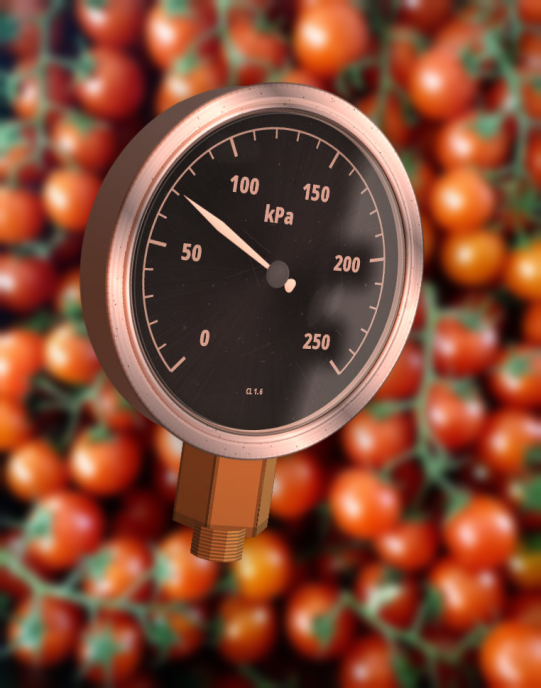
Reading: 70 kPa
